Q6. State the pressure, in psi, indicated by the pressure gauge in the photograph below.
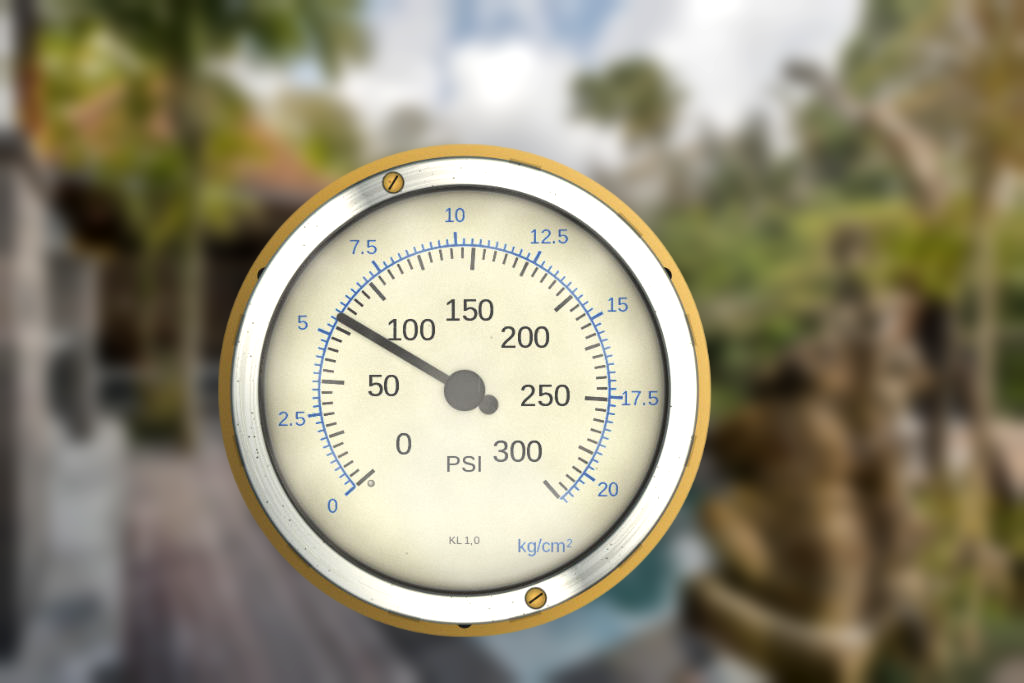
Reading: 80 psi
